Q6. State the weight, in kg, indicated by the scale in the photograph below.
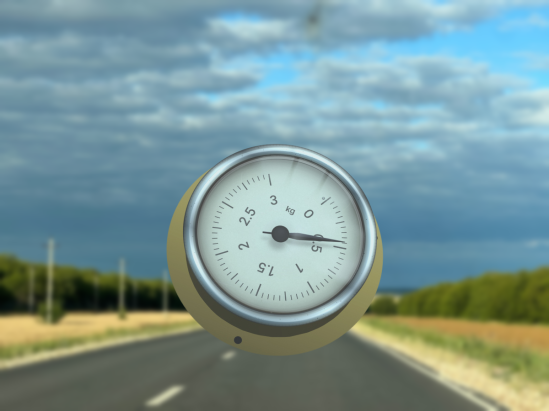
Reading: 0.45 kg
